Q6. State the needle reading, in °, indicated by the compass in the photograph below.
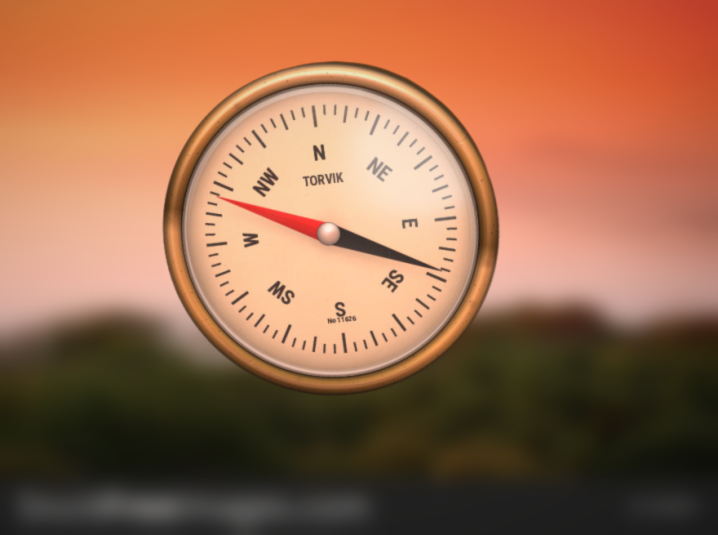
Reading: 295 °
